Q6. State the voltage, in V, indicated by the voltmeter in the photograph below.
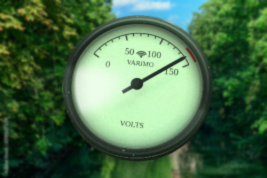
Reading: 140 V
